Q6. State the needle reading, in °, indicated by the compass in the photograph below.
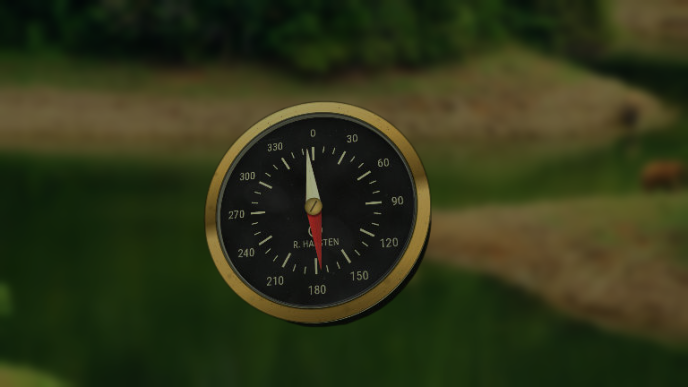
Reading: 175 °
